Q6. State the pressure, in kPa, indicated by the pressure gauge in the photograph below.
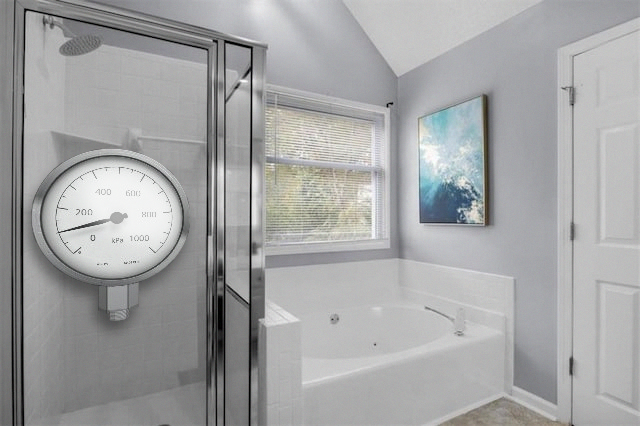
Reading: 100 kPa
